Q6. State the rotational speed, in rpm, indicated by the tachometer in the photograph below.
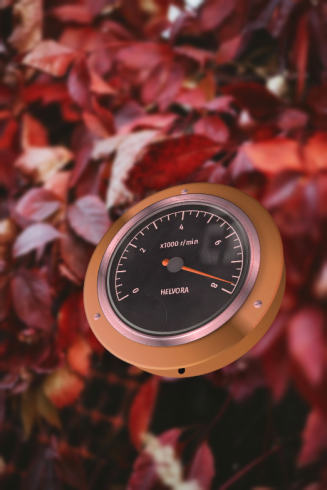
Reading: 7750 rpm
